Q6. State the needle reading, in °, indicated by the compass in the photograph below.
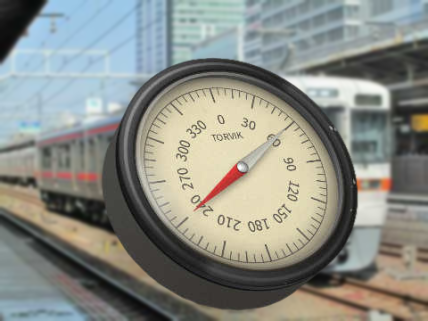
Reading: 240 °
